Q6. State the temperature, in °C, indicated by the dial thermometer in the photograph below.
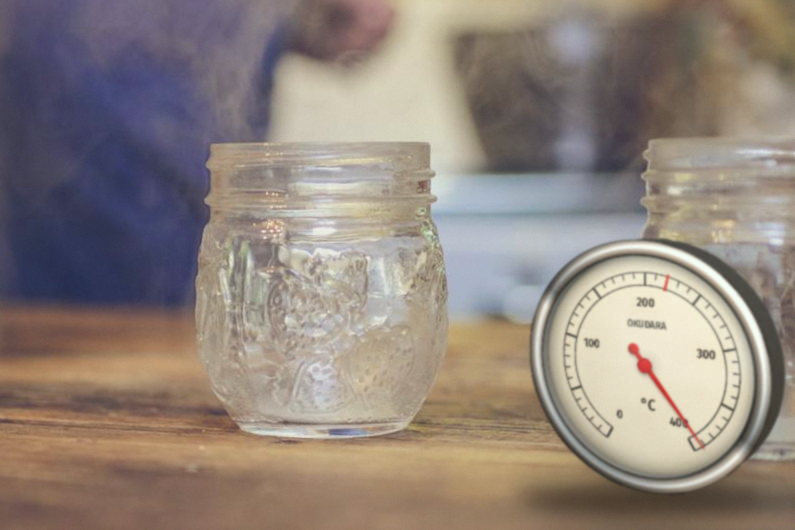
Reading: 390 °C
